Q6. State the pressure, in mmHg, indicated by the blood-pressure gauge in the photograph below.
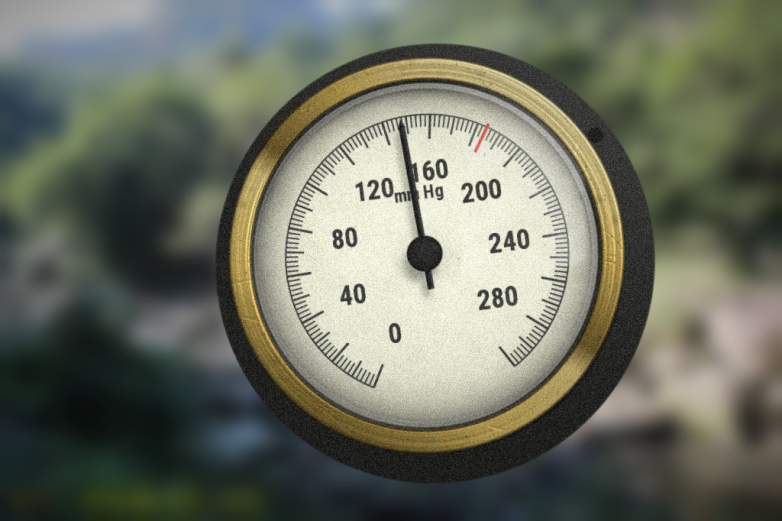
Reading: 148 mmHg
